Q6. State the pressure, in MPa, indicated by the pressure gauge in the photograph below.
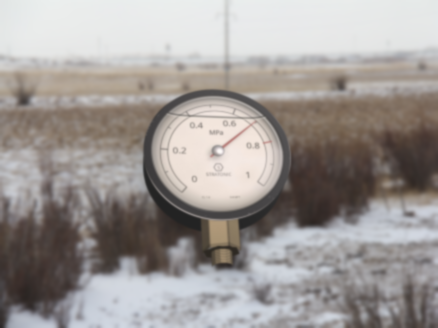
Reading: 0.7 MPa
